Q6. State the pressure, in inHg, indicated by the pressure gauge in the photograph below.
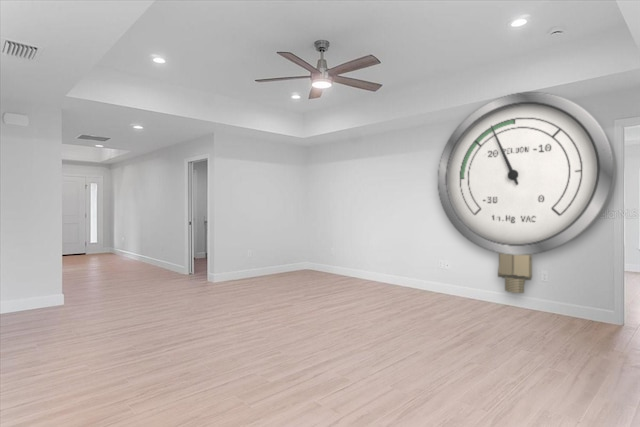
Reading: -17.5 inHg
